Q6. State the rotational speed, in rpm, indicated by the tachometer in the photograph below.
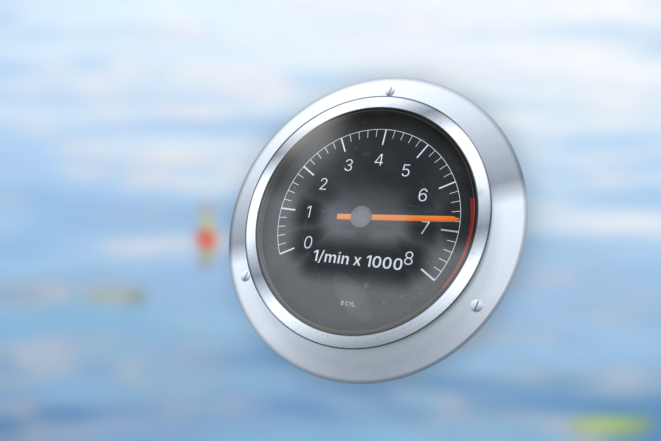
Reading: 6800 rpm
